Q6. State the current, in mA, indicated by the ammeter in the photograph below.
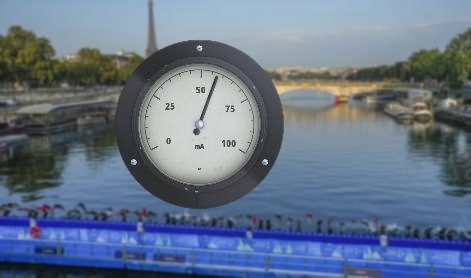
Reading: 57.5 mA
